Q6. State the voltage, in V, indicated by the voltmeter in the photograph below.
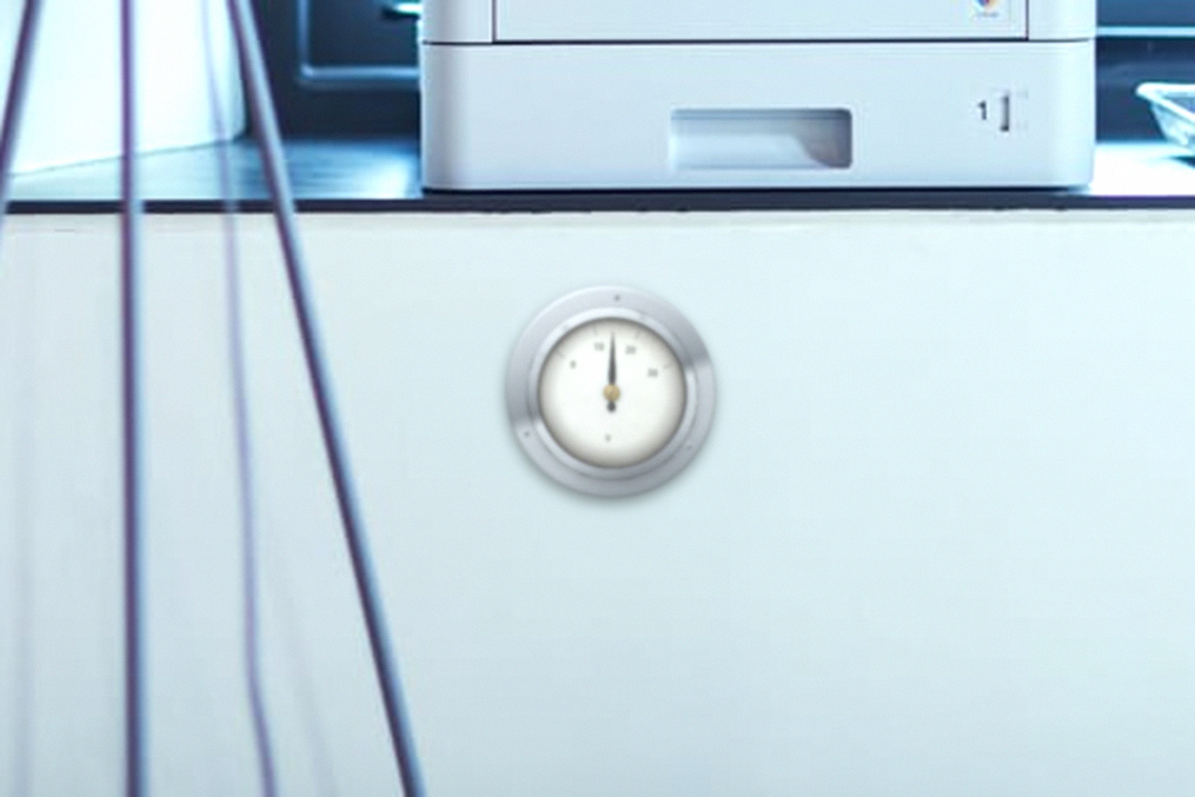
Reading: 14 V
